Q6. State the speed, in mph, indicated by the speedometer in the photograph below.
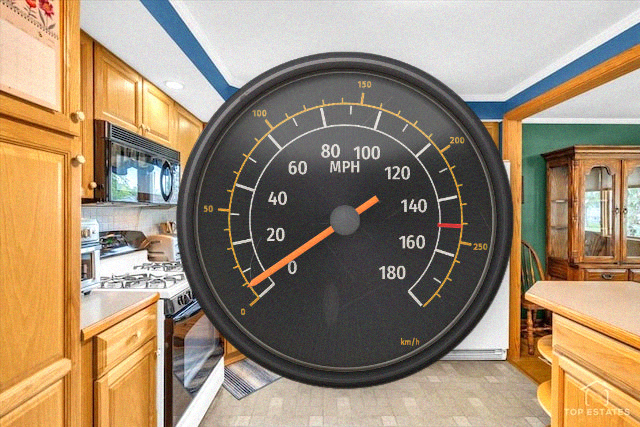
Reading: 5 mph
